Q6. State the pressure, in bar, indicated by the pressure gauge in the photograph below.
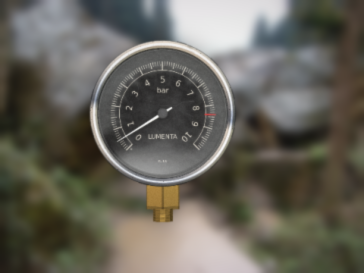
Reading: 0.5 bar
